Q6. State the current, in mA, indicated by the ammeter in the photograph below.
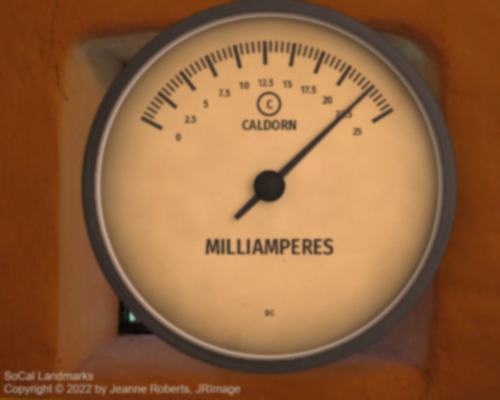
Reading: 22.5 mA
